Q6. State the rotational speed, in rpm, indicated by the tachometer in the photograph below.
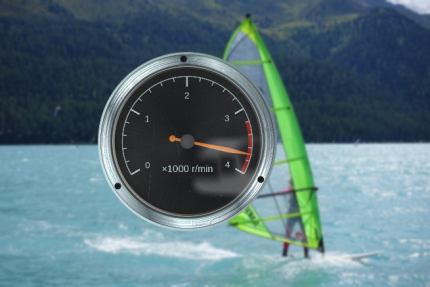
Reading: 3700 rpm
